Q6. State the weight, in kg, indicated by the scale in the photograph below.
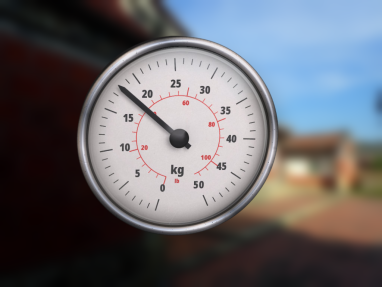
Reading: 18 kg
